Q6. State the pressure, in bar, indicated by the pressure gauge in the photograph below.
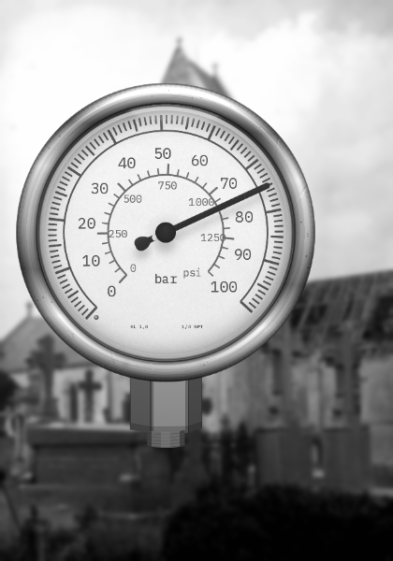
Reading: 75 bar
